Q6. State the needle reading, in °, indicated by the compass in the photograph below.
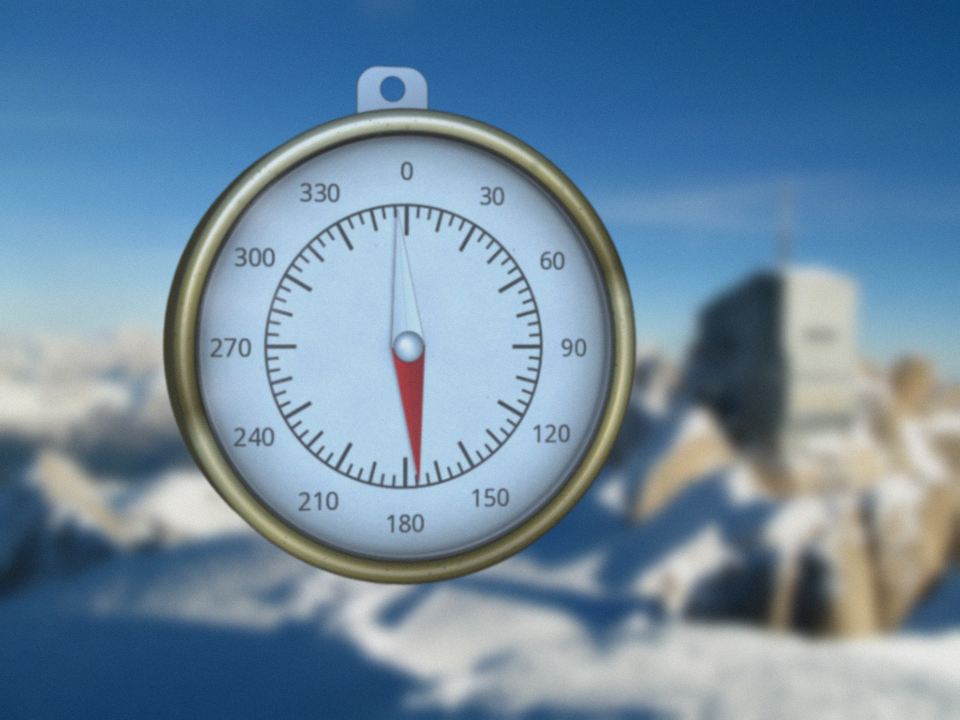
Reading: 175 °
